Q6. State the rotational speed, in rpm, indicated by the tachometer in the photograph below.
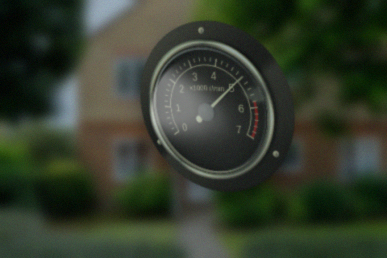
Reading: 5000 rpm
